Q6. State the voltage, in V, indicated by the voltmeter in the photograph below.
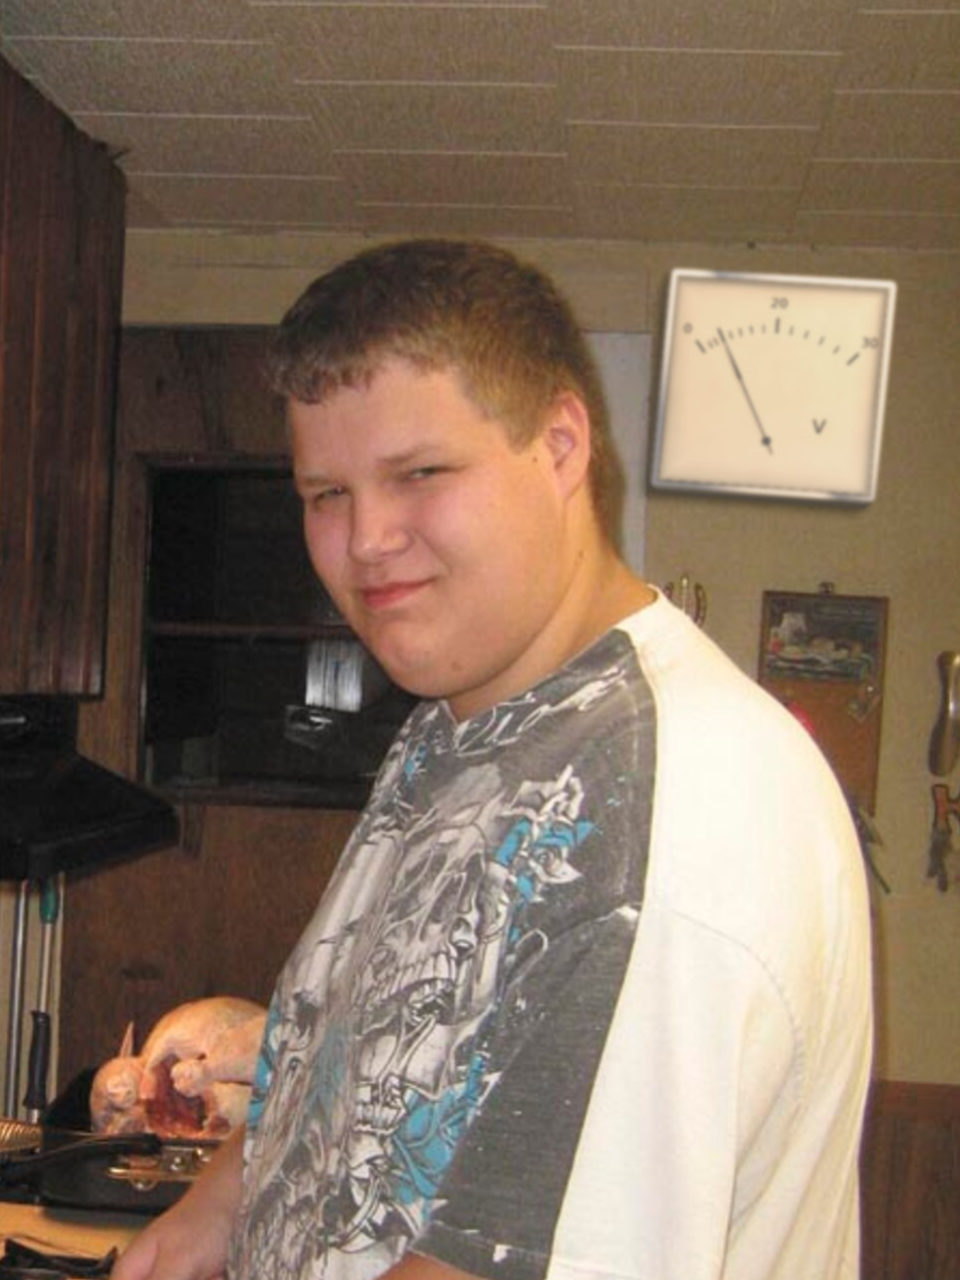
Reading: 10 V
